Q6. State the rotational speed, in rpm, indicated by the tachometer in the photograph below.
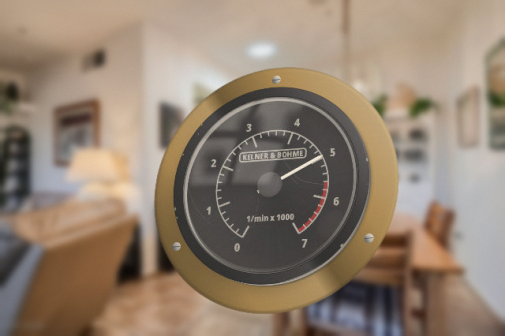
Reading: 5000 rpm
